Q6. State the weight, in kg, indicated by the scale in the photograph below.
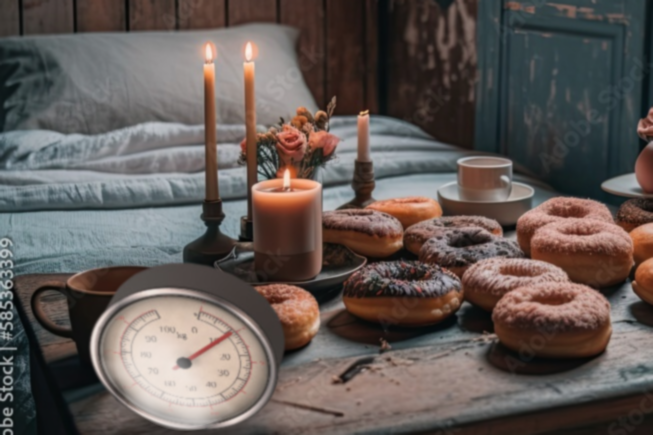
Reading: 10 kg
